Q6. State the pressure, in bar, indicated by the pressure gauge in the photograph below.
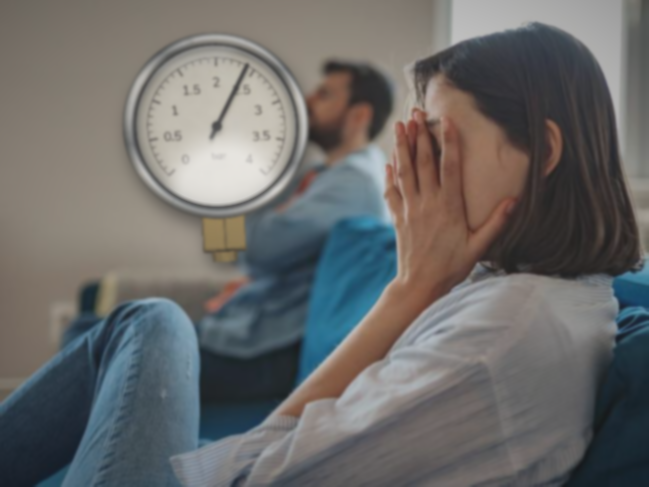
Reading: 2.4 bar
